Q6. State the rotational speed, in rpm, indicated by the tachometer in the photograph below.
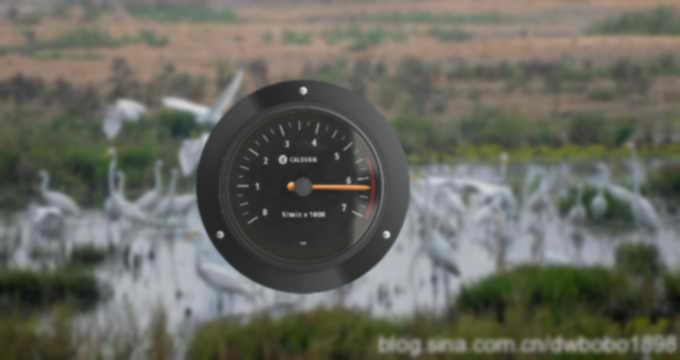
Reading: 6250 rpm
